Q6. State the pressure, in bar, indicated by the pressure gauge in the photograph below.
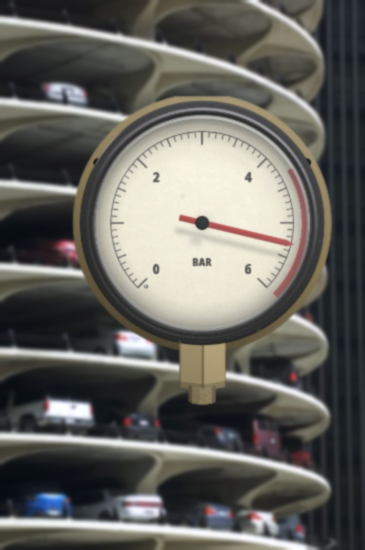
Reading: 5.3 bar
